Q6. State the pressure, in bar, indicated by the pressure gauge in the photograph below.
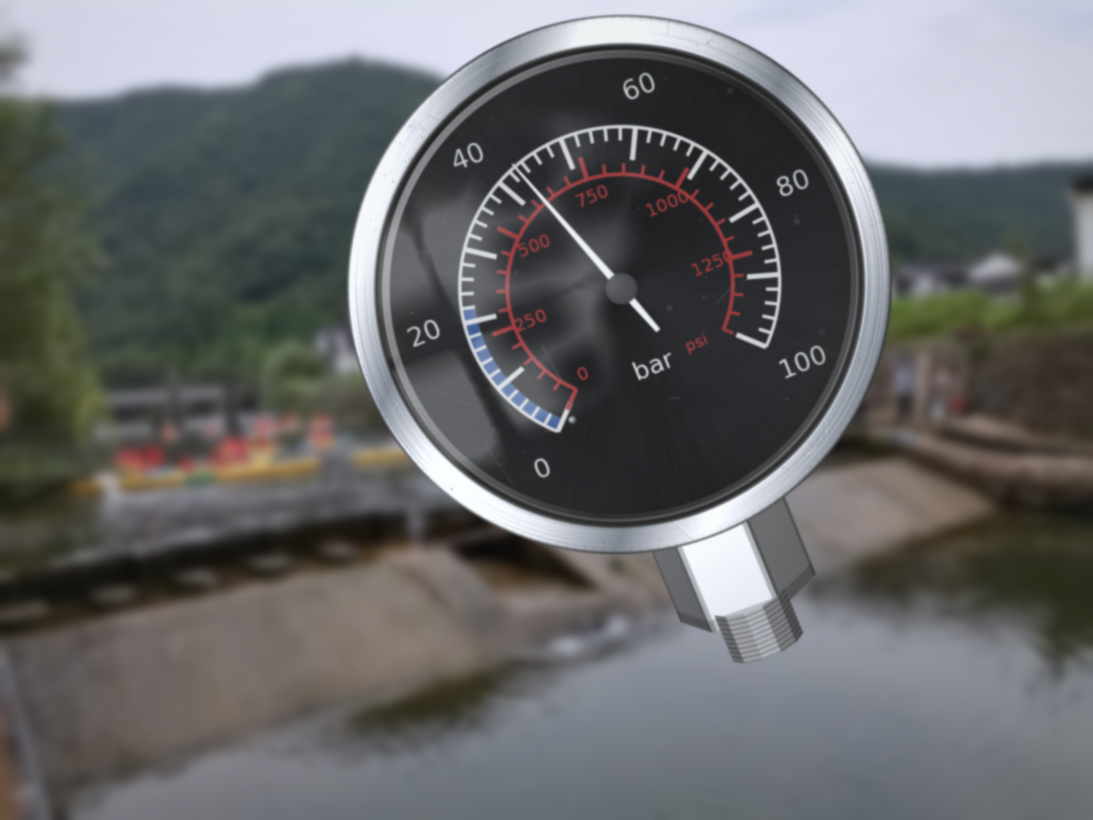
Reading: 43 bar
